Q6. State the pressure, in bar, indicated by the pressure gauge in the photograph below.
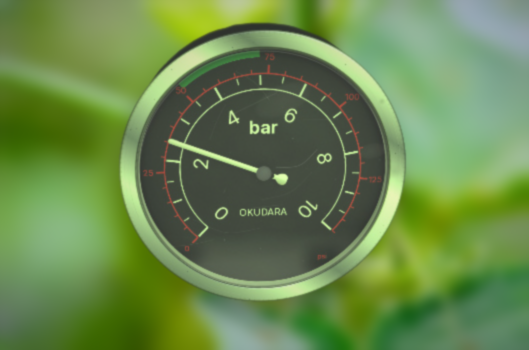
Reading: 2.5 bar
